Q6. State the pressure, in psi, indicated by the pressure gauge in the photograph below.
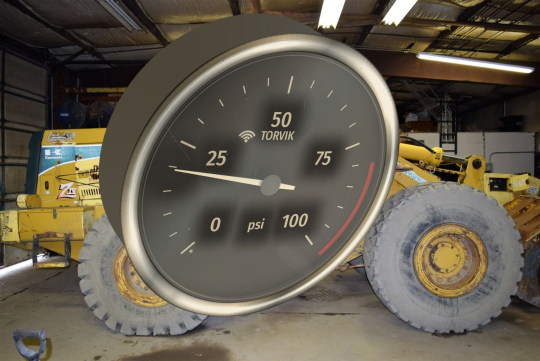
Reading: 20 psi
